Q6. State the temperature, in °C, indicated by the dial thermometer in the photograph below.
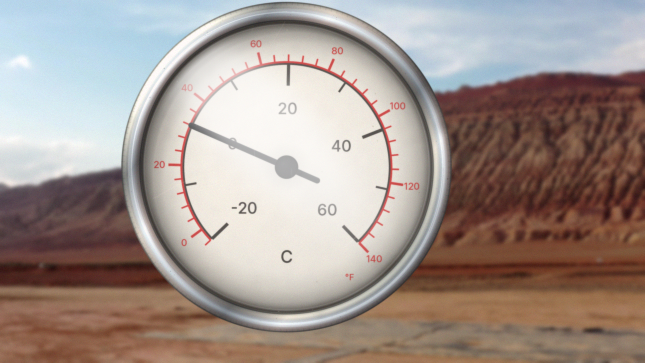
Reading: 0 °C
